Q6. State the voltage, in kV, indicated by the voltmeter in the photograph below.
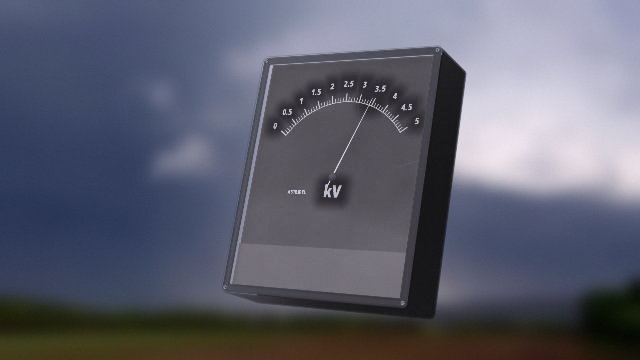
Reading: 3.5 kV
